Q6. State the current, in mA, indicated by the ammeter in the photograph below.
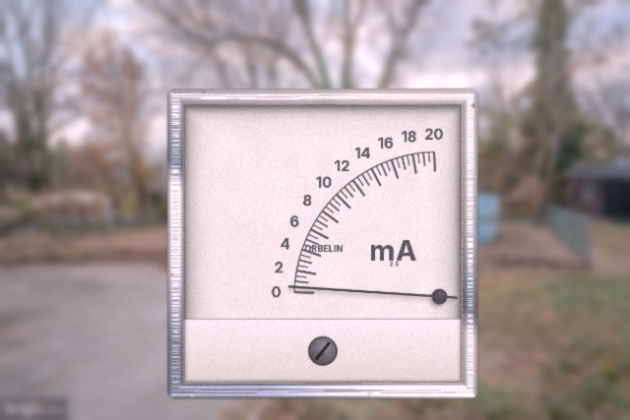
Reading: 0.5 mA
